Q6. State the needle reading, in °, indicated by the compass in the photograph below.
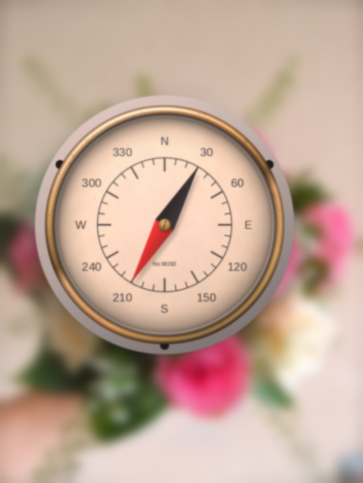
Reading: 210 °
